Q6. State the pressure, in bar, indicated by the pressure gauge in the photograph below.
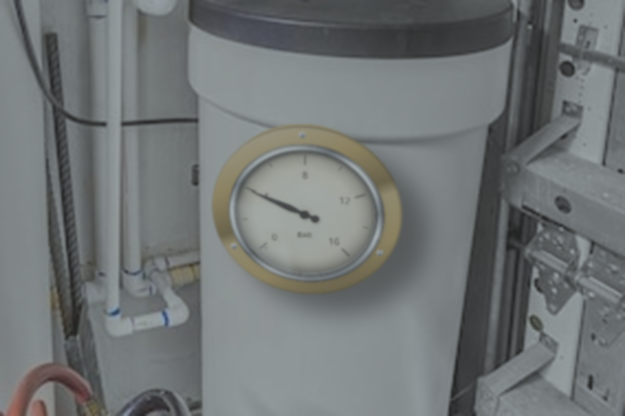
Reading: 4 bar
